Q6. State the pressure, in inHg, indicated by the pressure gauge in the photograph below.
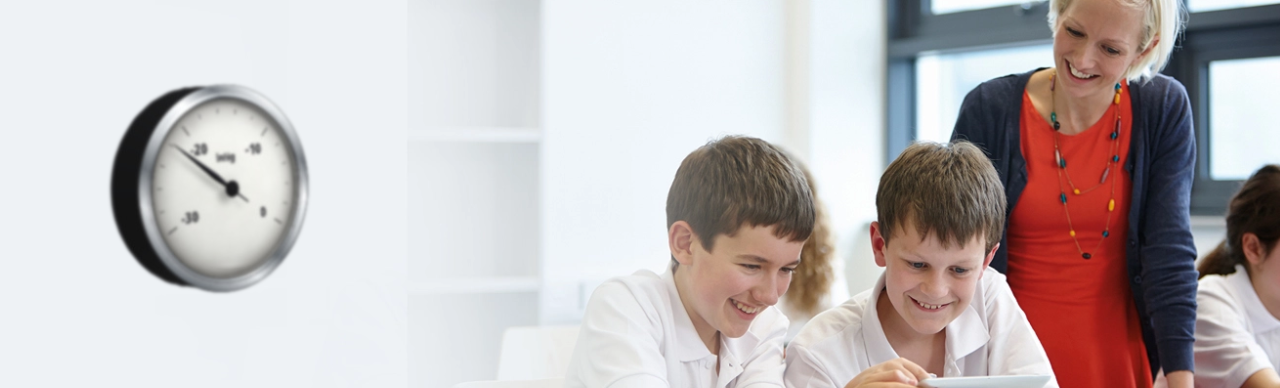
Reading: -22 inHg
